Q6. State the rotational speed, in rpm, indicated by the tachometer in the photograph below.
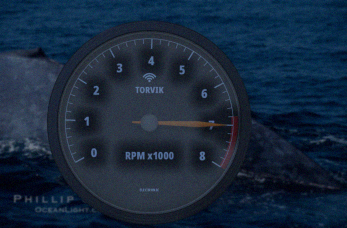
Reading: 7000 rpm
